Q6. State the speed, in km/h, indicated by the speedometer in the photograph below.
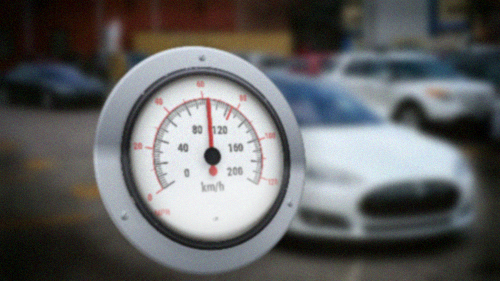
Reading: 100 km/h
